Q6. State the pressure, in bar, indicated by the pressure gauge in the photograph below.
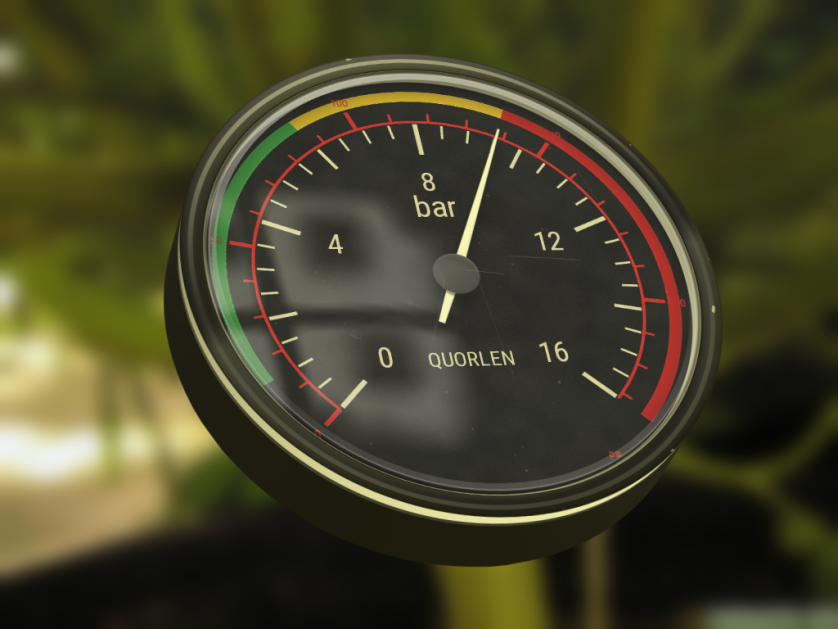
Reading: 9.5 bar
